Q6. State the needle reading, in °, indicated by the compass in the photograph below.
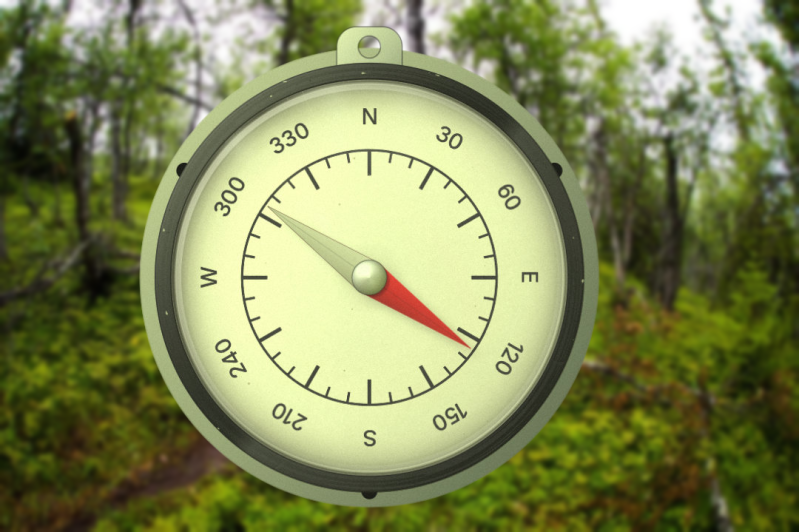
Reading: 125 °
